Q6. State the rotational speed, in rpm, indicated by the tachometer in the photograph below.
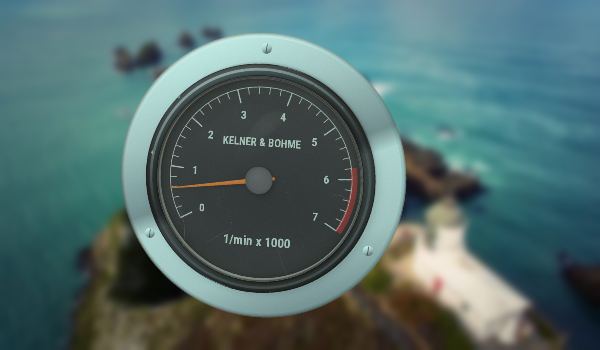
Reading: 600 rpm
